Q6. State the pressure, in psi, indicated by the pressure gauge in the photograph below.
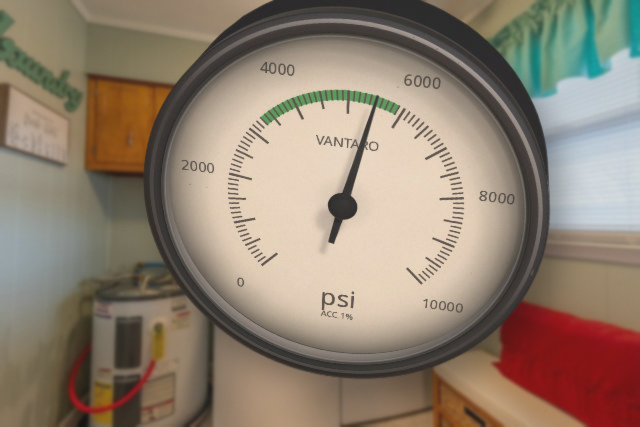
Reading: 5500 psi
